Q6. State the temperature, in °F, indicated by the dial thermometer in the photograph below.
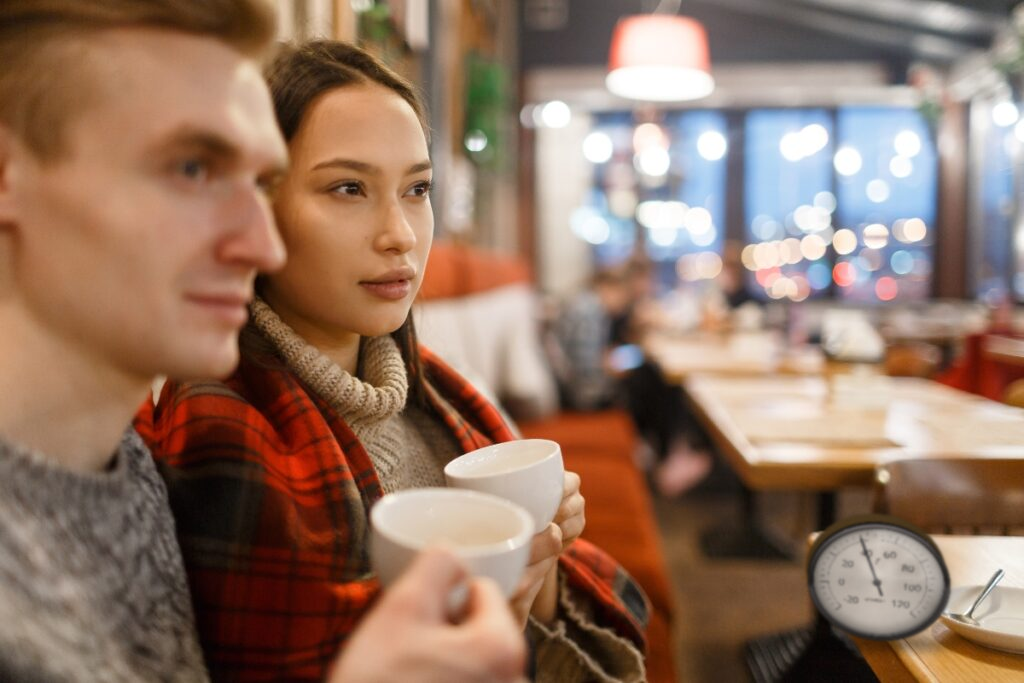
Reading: 40 °F
